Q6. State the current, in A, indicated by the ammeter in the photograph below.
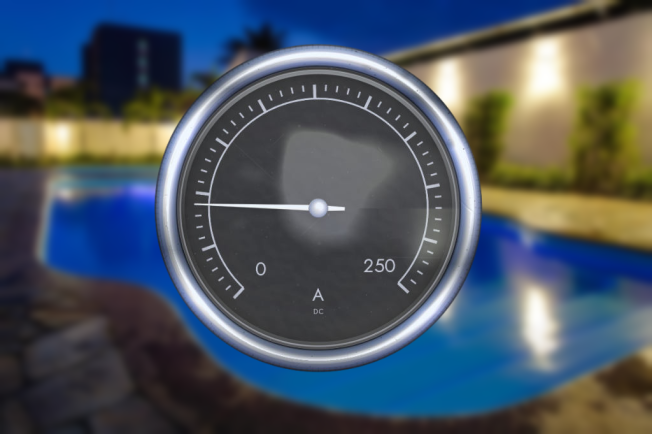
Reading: 45 A
